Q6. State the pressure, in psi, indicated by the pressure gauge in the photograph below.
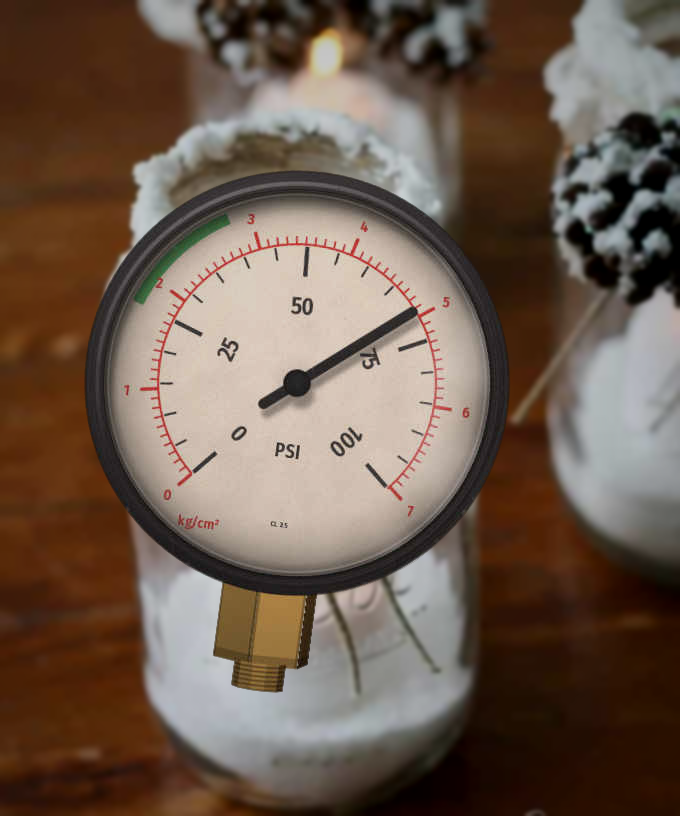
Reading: 70 psi
